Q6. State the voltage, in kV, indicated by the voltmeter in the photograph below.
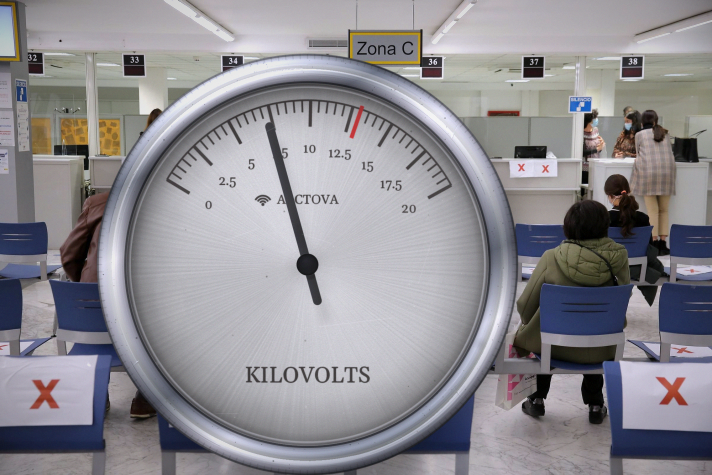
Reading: 7.25 kV
